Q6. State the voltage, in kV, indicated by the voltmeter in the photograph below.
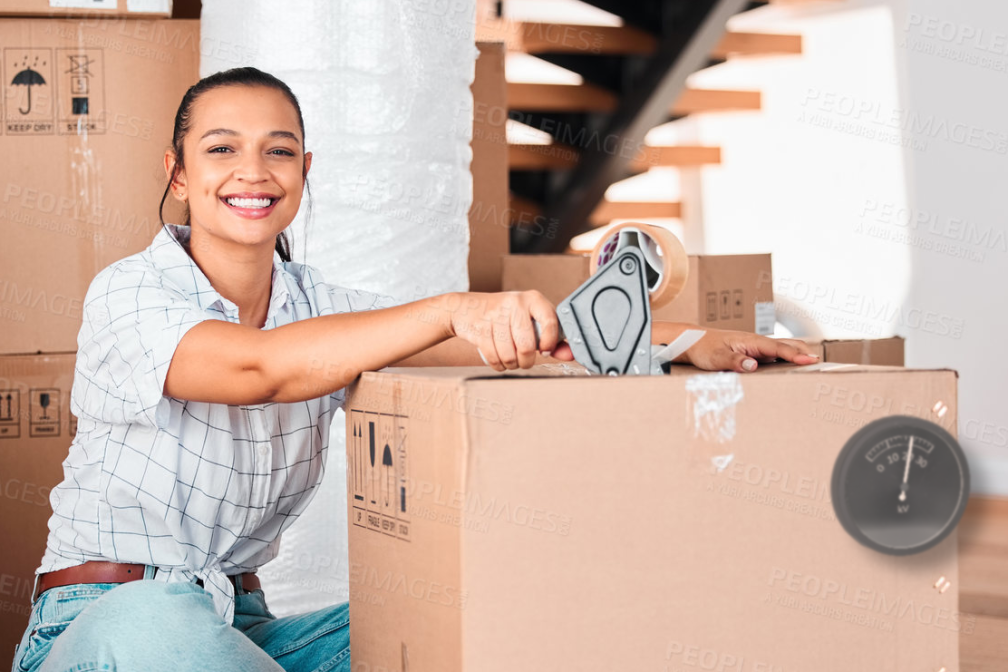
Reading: 20 kV
